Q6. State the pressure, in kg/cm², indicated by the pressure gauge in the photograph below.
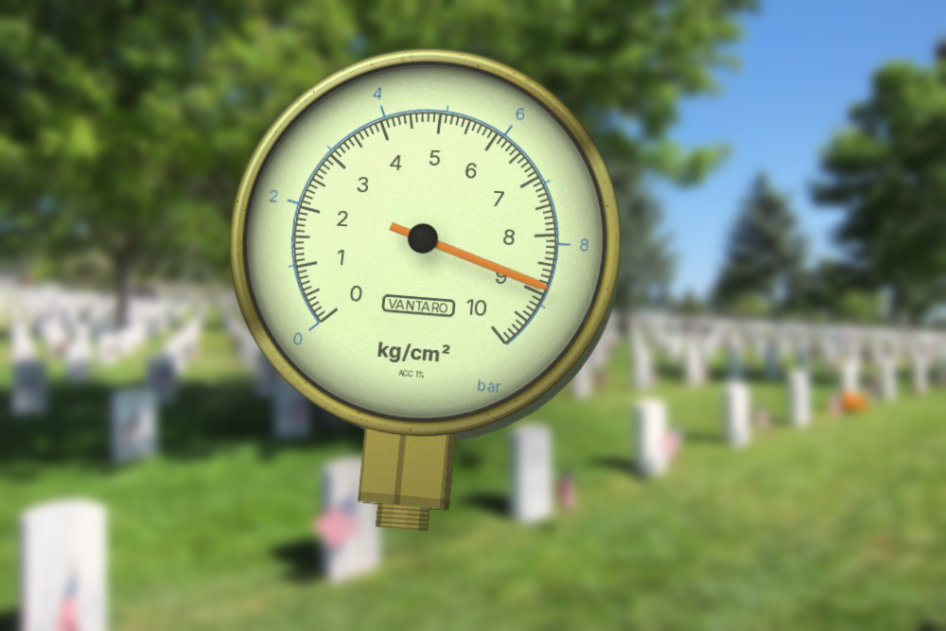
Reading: 8.9 kg/cm²
